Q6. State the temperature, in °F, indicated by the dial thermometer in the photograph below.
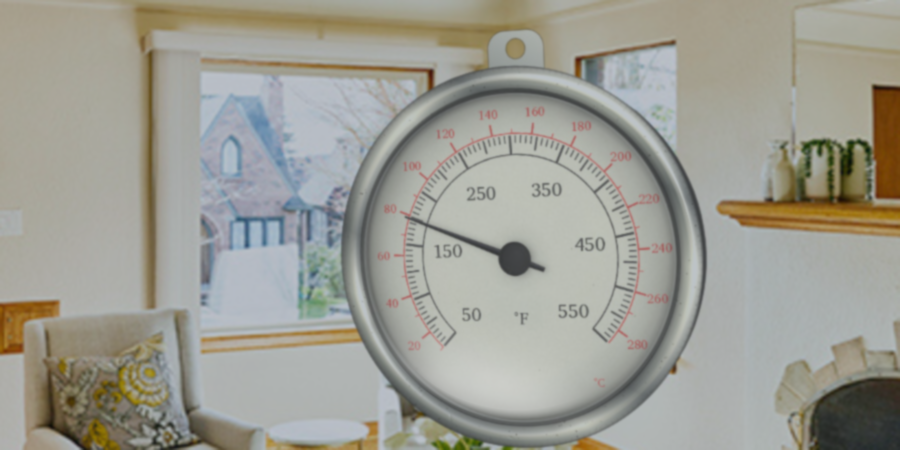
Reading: 175 °F
